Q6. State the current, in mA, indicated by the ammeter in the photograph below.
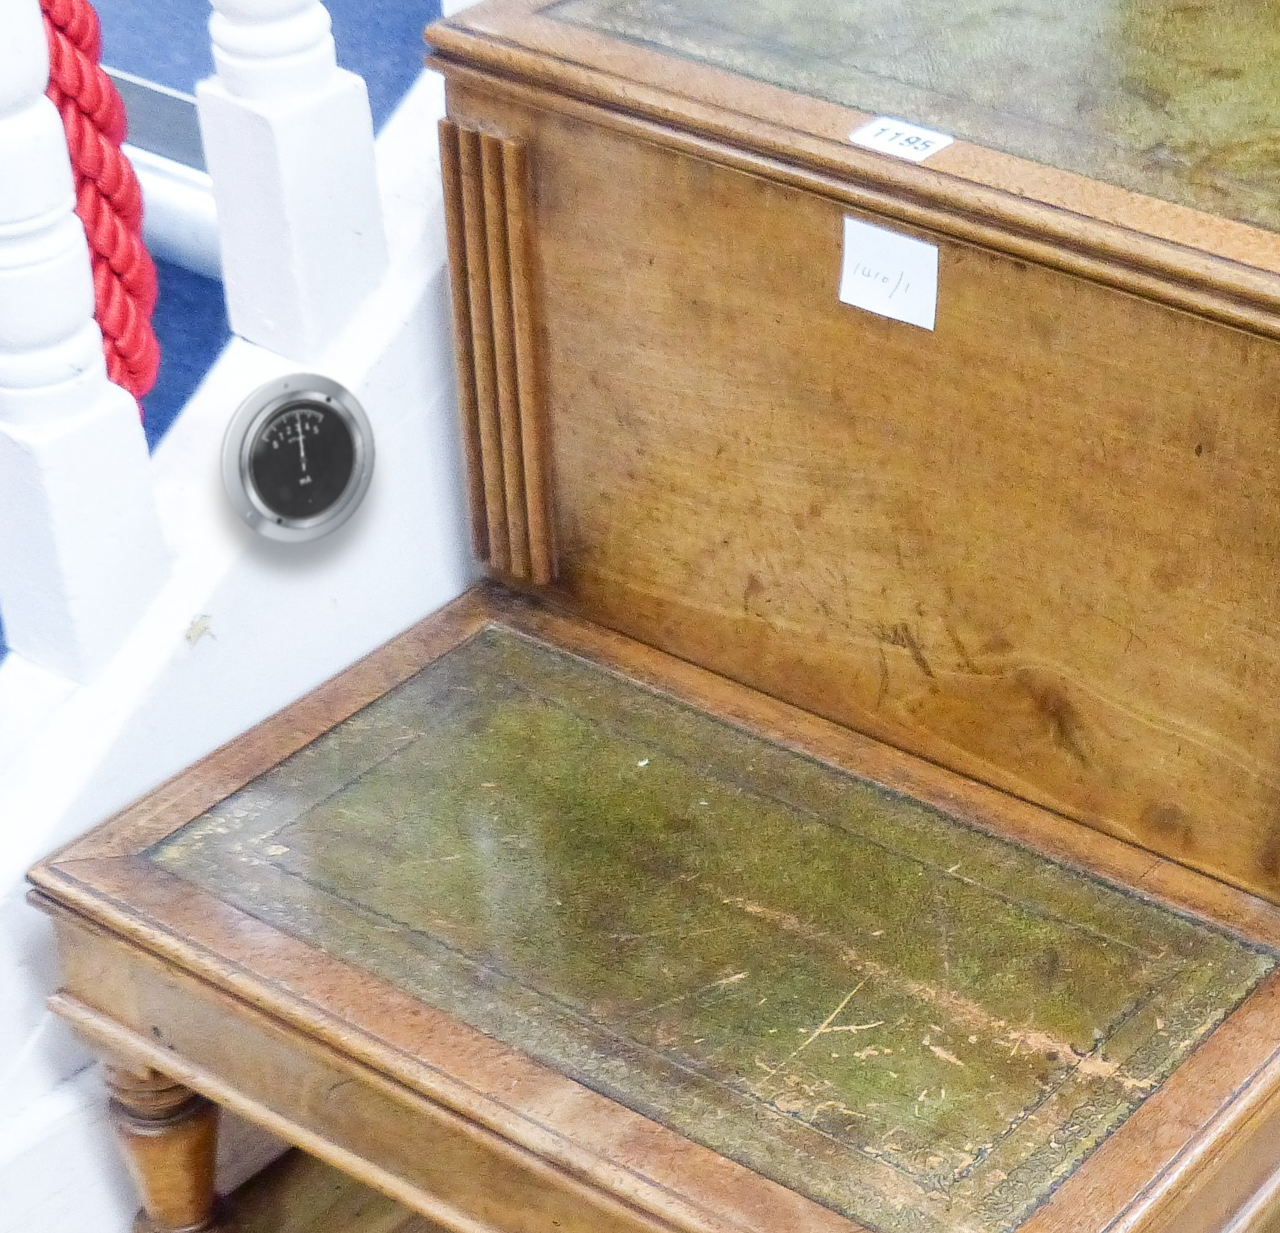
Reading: 3 mA
